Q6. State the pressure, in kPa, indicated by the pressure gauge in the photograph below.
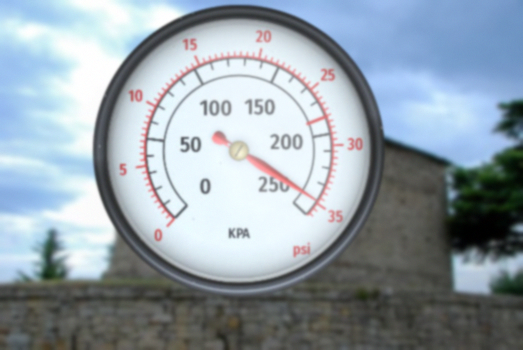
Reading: 240 kPa
